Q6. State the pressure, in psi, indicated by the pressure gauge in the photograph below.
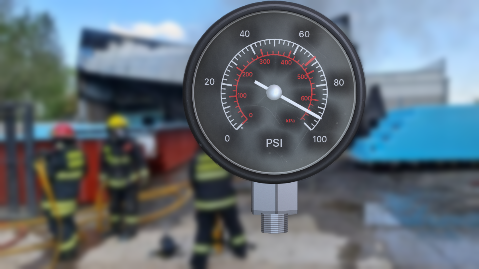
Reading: 94 psi
